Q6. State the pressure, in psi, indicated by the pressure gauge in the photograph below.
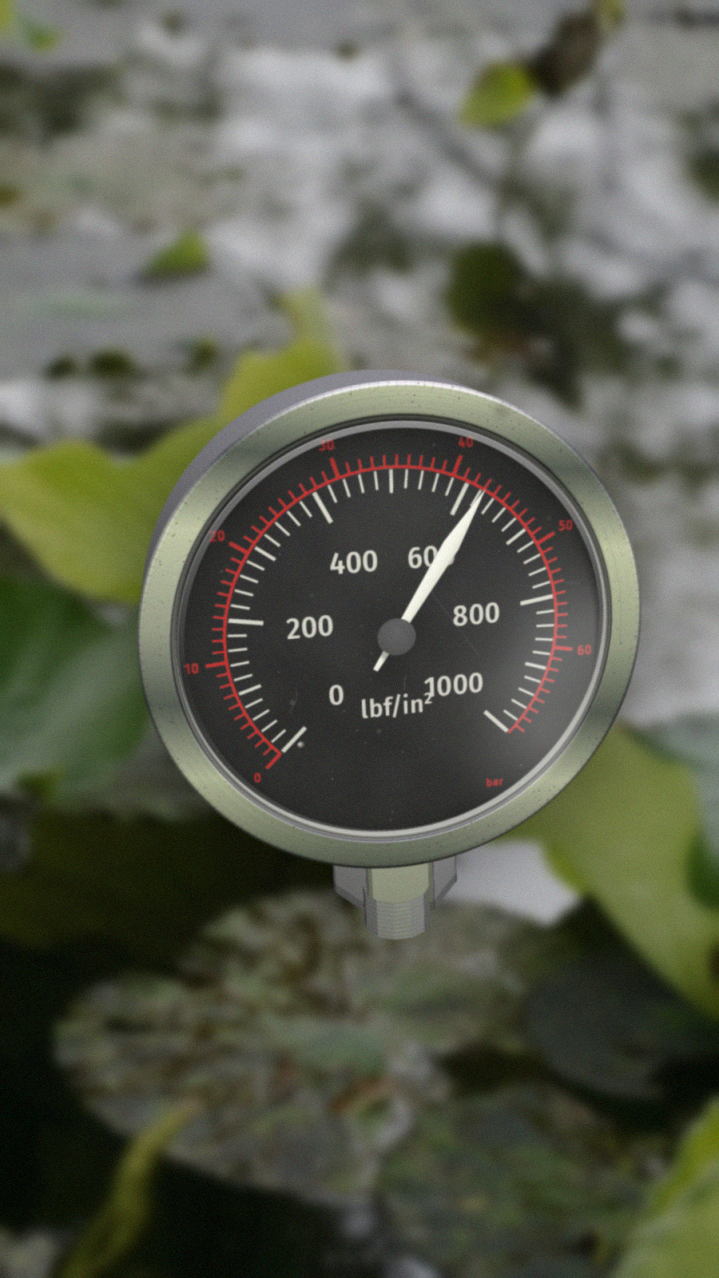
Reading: 620 psi
